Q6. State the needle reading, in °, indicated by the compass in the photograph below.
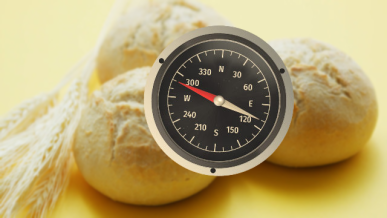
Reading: 290 °
